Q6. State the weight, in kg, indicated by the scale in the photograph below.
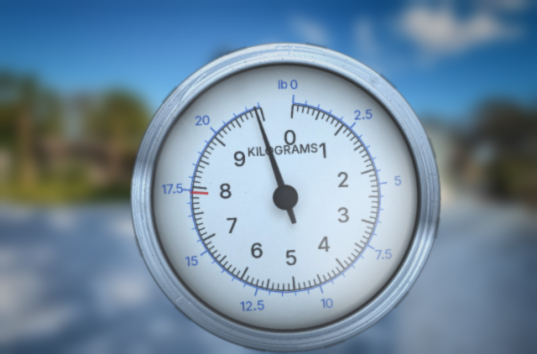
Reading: 9.9 kg
